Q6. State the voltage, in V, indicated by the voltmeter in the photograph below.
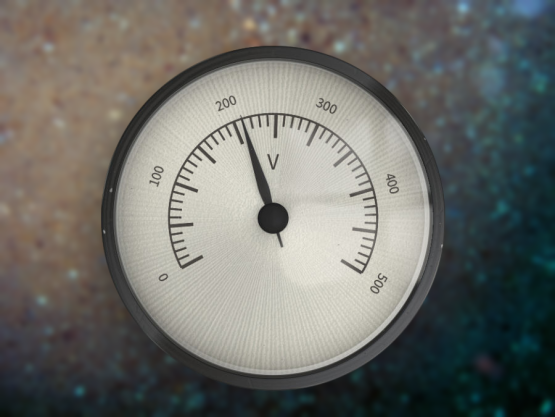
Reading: 210 V
